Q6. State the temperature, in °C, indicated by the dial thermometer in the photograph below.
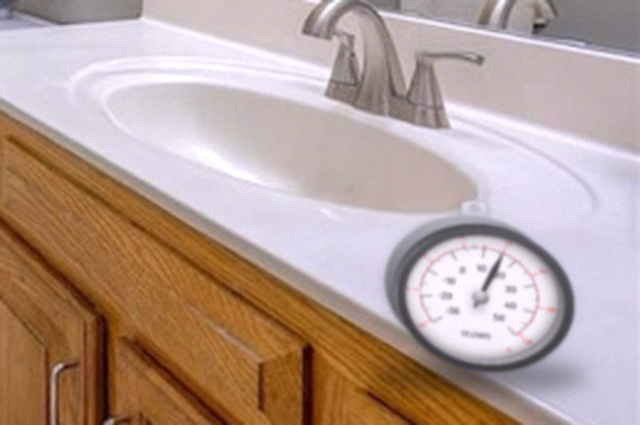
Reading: 15 °C
